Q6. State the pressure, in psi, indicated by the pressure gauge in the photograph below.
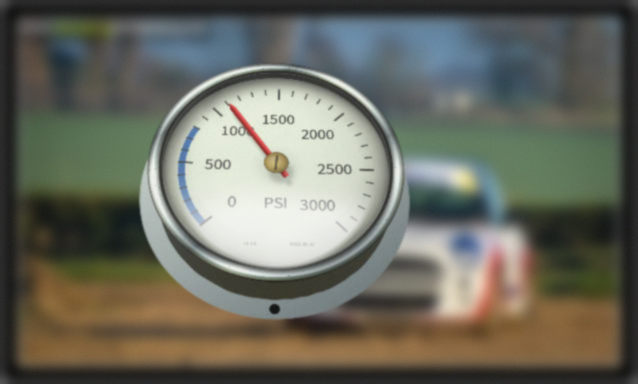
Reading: 1100 psi
